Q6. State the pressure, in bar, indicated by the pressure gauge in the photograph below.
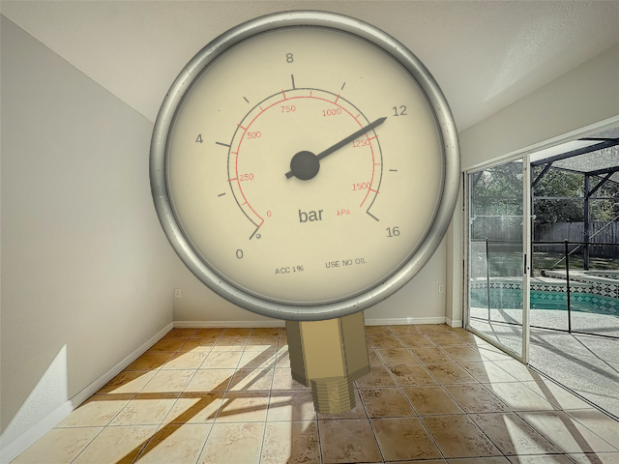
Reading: 12 bar
